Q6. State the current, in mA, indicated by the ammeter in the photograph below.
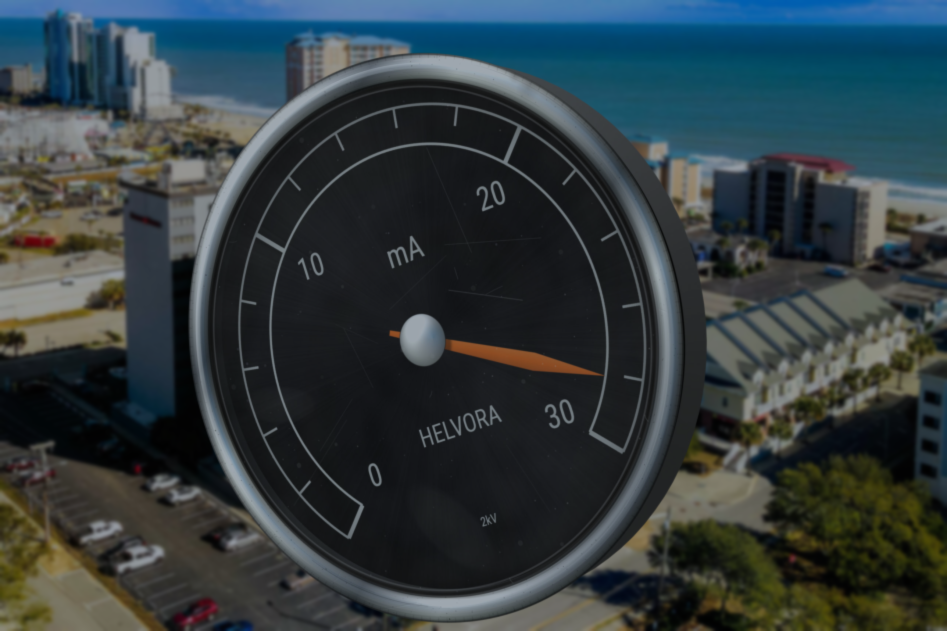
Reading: 28 mA
